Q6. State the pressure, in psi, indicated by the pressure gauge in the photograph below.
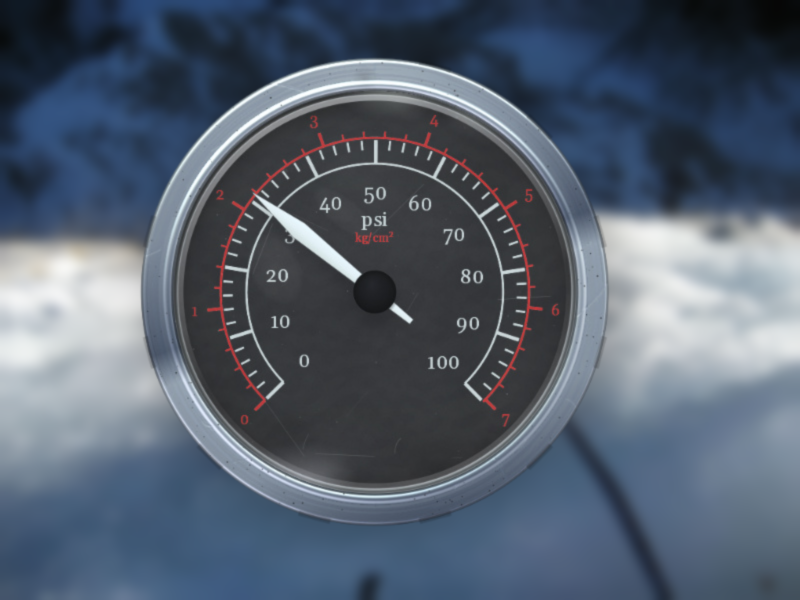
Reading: 31 psi
